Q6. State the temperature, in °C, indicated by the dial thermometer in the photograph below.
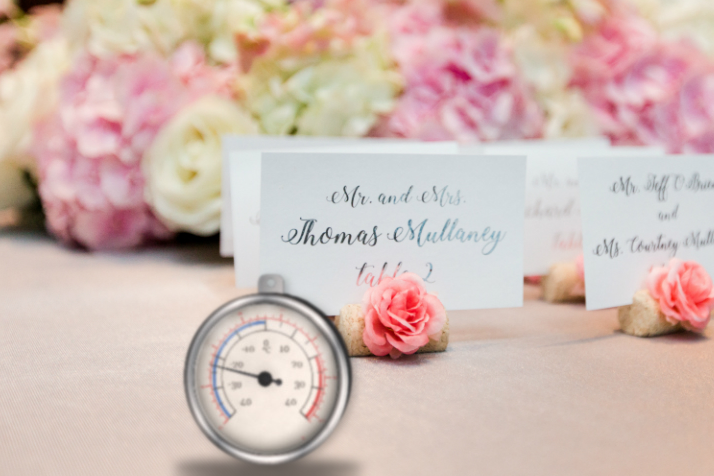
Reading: -22.5 °C
